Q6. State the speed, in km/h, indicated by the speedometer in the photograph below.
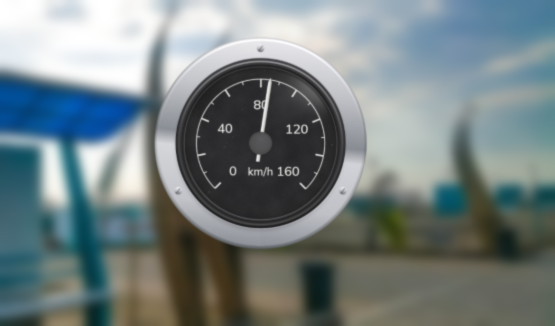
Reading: 85 km/h
